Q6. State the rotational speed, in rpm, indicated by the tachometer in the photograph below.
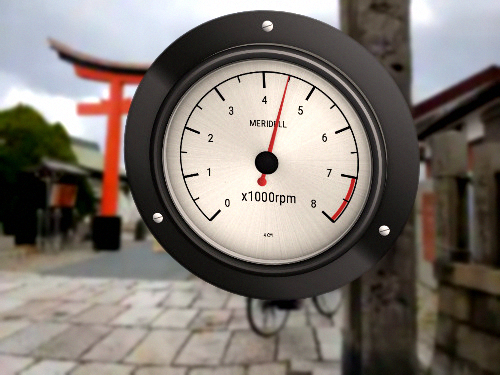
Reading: 4500 rpm
